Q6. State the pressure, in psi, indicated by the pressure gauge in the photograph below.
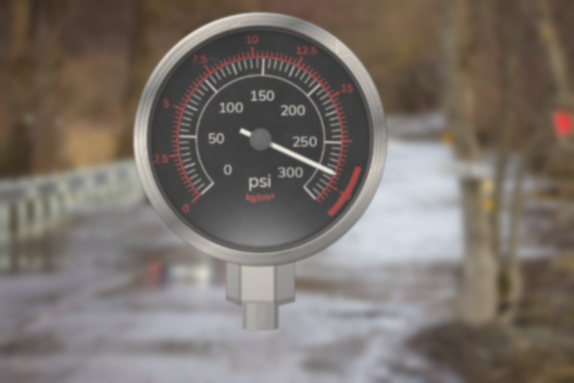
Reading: 275 psi
